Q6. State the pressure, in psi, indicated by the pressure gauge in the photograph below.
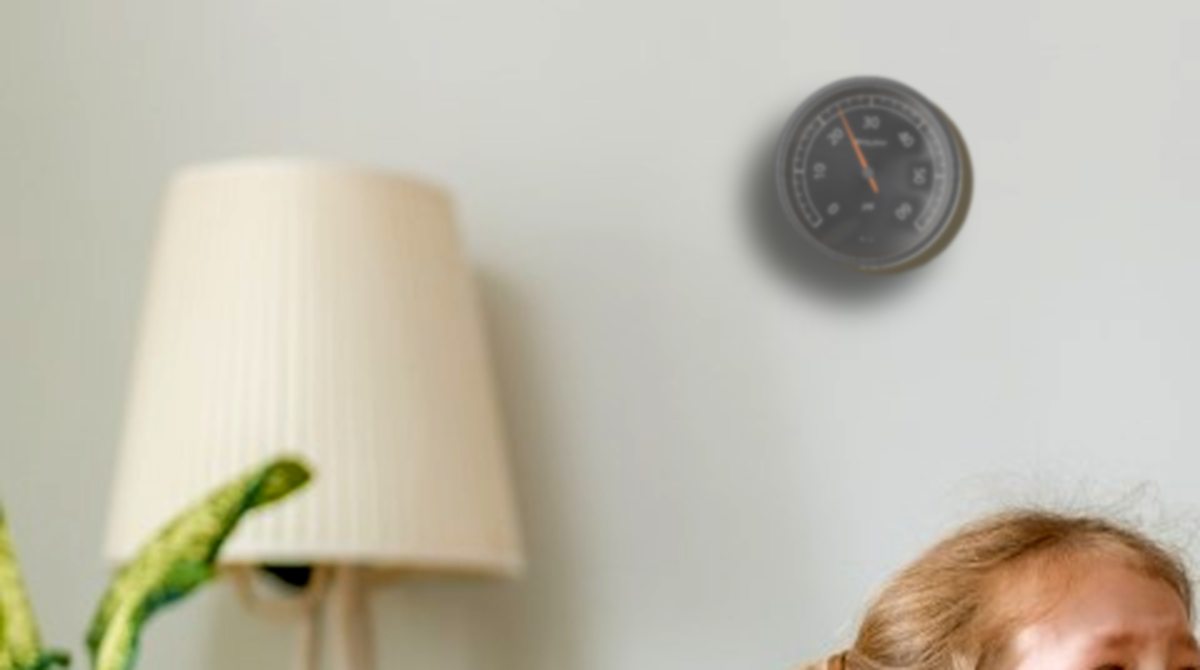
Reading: 24 psi
